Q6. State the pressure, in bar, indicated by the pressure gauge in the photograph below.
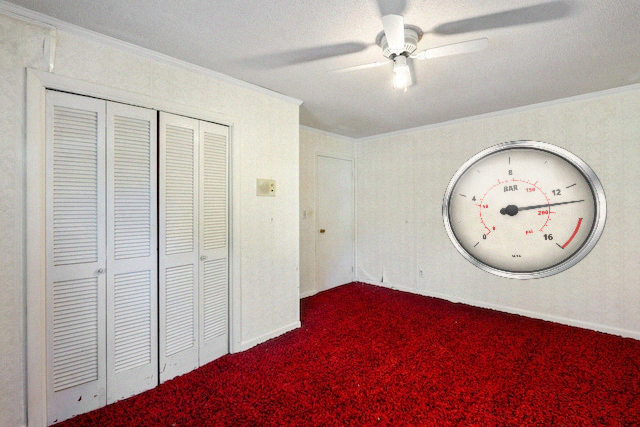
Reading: 13 bar
